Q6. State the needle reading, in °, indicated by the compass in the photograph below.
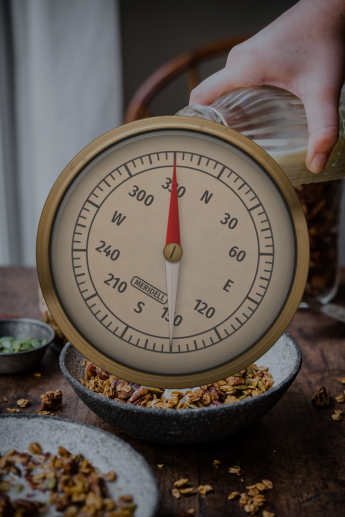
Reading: 330 °
